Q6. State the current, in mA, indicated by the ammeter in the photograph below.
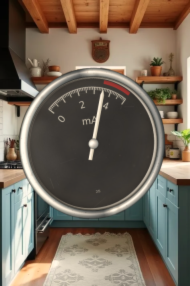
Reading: 3.5 mA
